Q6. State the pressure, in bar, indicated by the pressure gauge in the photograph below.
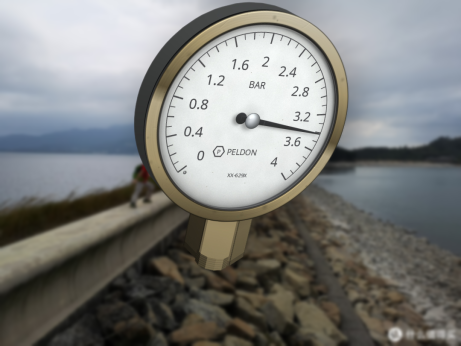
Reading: 3.4 bar
